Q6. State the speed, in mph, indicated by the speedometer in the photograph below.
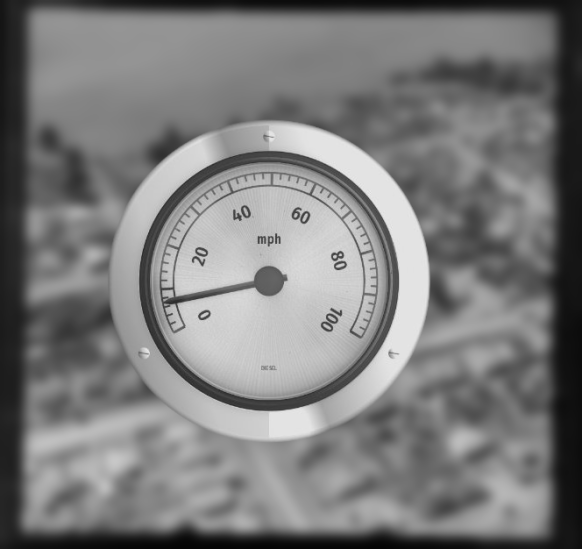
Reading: 7 mph
